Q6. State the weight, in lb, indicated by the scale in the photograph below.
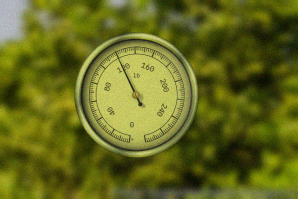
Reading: 120 lb
